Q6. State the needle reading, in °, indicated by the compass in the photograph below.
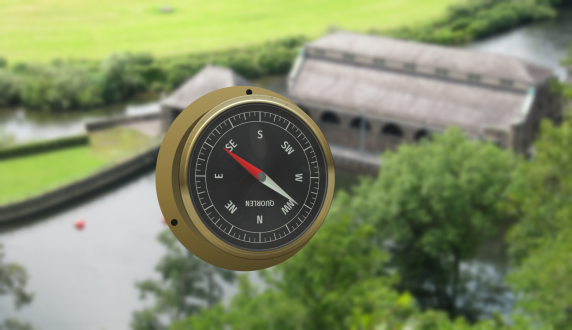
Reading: 125 °
